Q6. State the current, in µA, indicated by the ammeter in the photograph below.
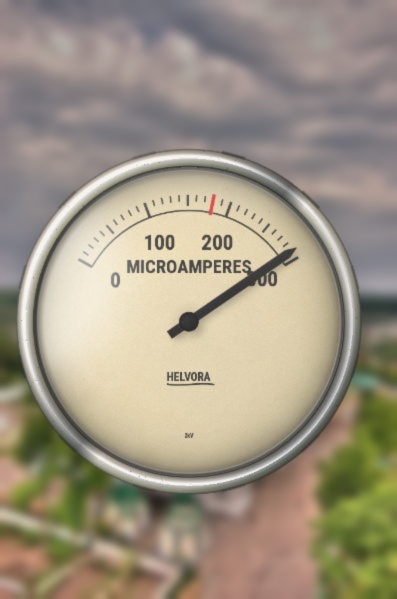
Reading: 290 µA
